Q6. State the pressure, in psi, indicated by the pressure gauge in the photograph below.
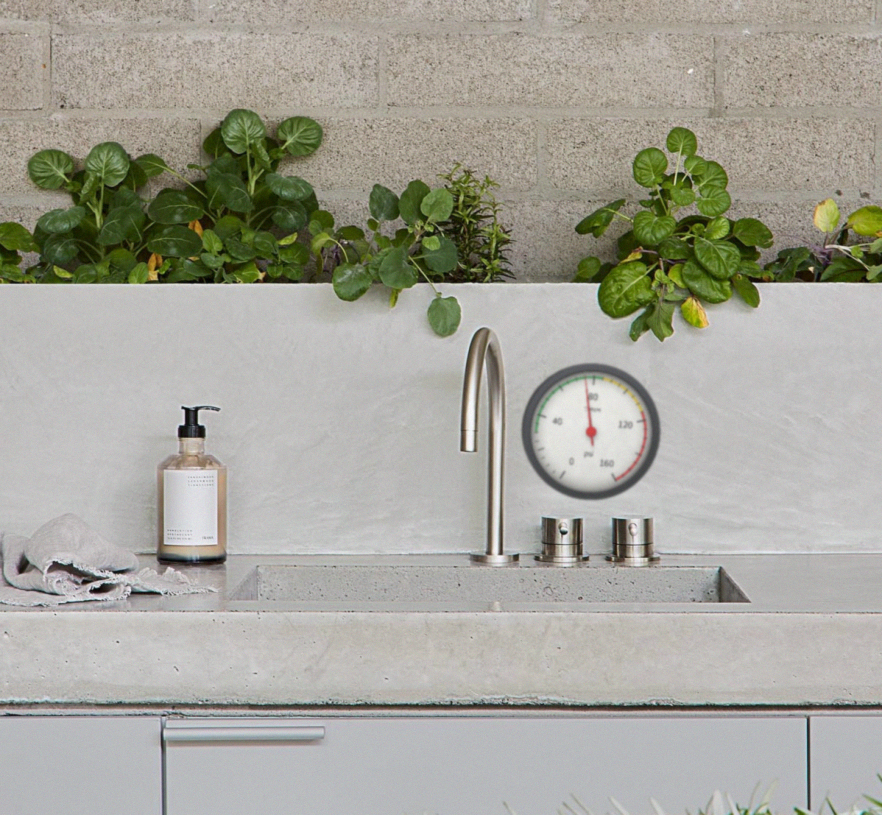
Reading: 75 psi
